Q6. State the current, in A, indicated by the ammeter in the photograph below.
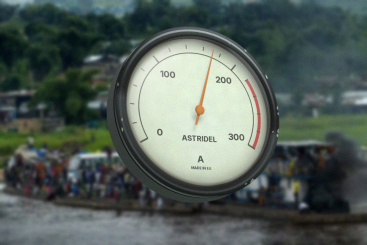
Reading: 170 A
